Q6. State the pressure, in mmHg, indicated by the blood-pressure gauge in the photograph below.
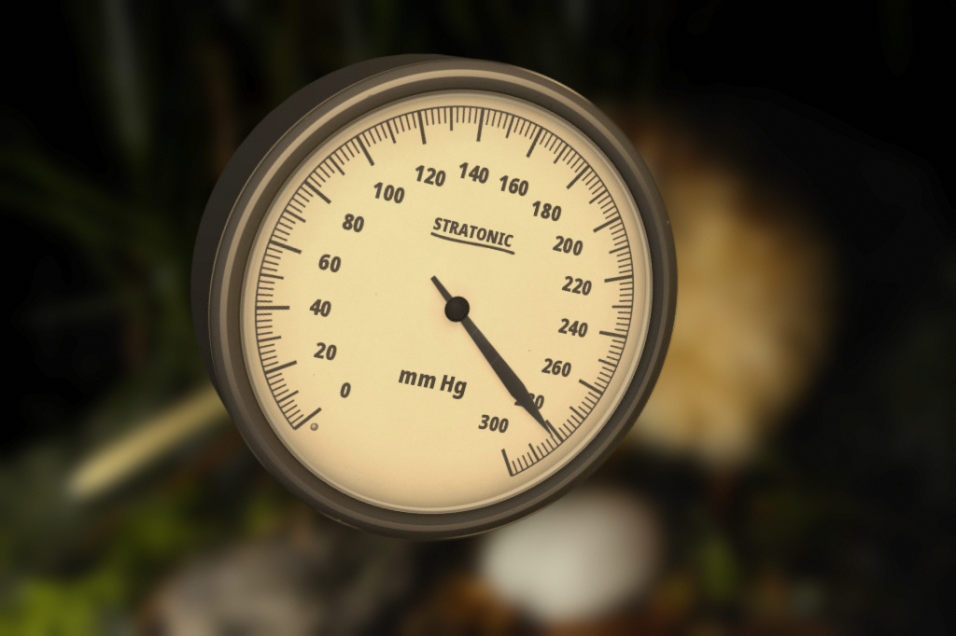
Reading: 282 mmHg
